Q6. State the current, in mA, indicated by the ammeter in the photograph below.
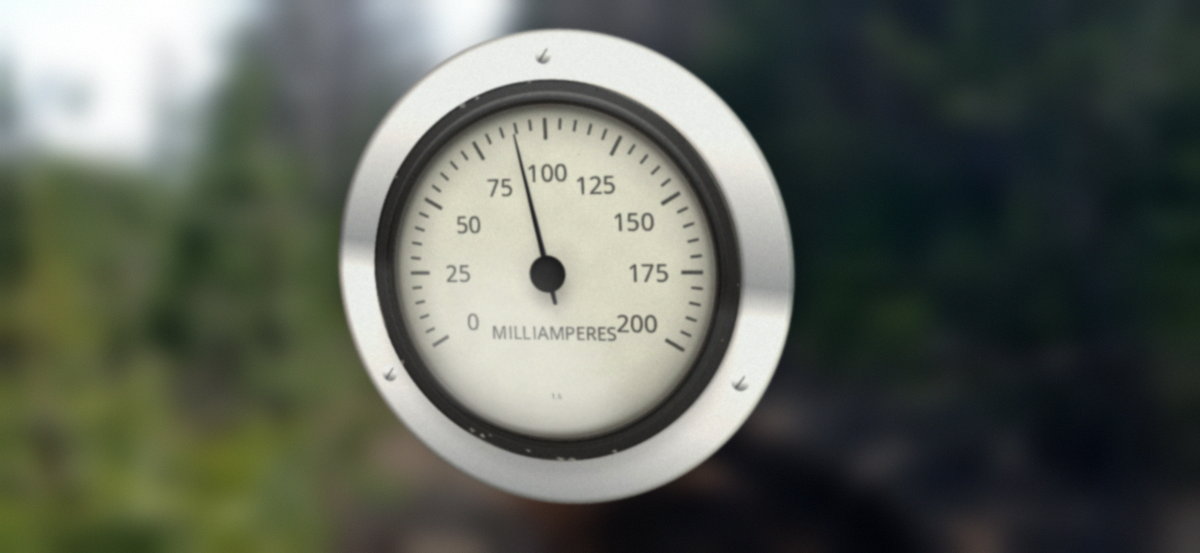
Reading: 90 mA
